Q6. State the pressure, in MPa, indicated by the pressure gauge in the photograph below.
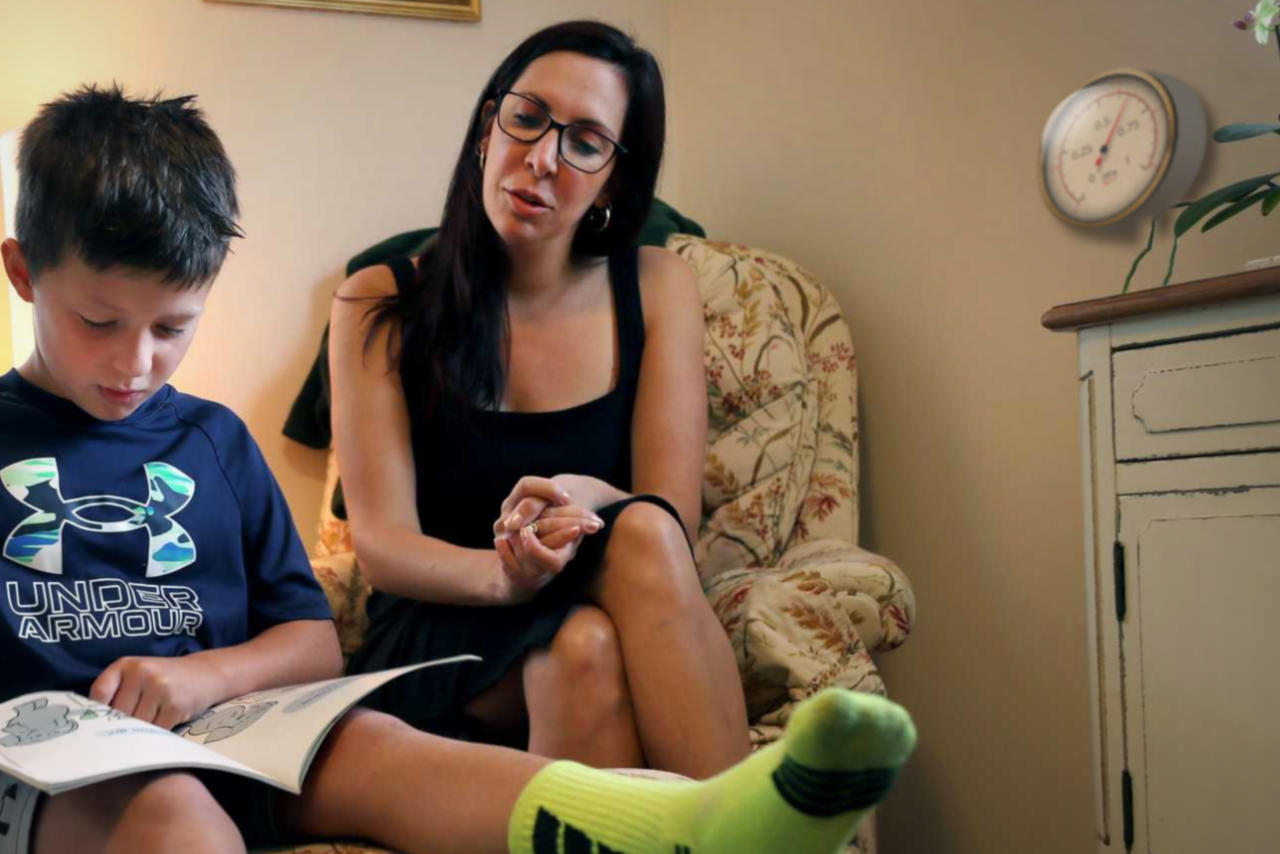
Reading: 0.65 MPa
